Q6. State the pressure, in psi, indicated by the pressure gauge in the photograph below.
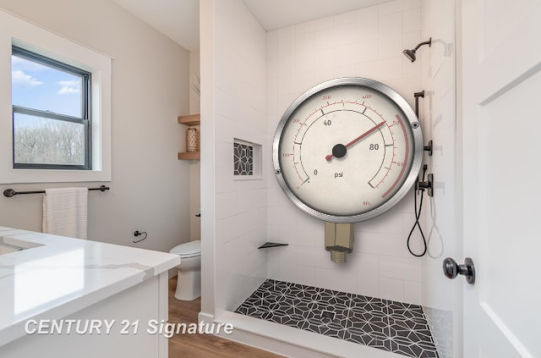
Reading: 70 psi
